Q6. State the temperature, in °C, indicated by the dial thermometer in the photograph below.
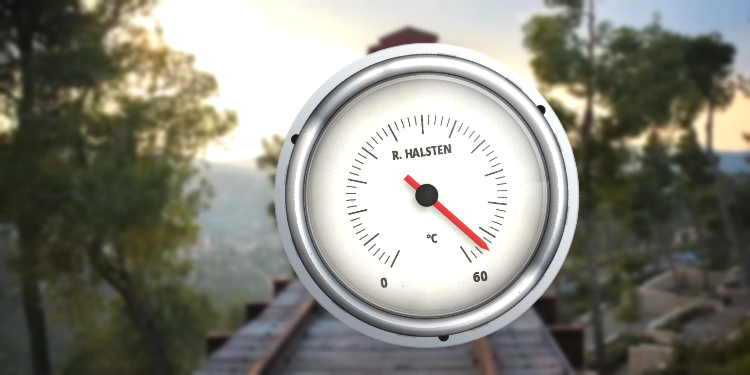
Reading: 57 °C
